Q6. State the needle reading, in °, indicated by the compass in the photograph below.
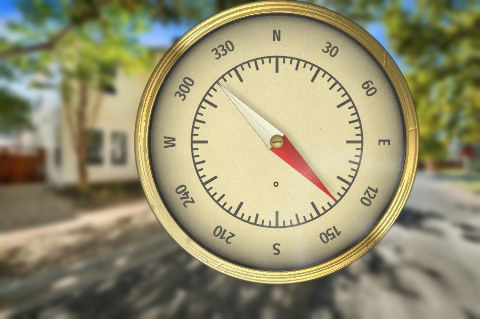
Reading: 135 °
